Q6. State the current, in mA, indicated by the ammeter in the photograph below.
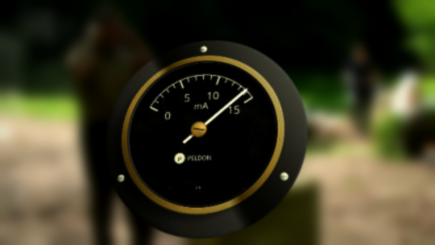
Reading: 14 mA
